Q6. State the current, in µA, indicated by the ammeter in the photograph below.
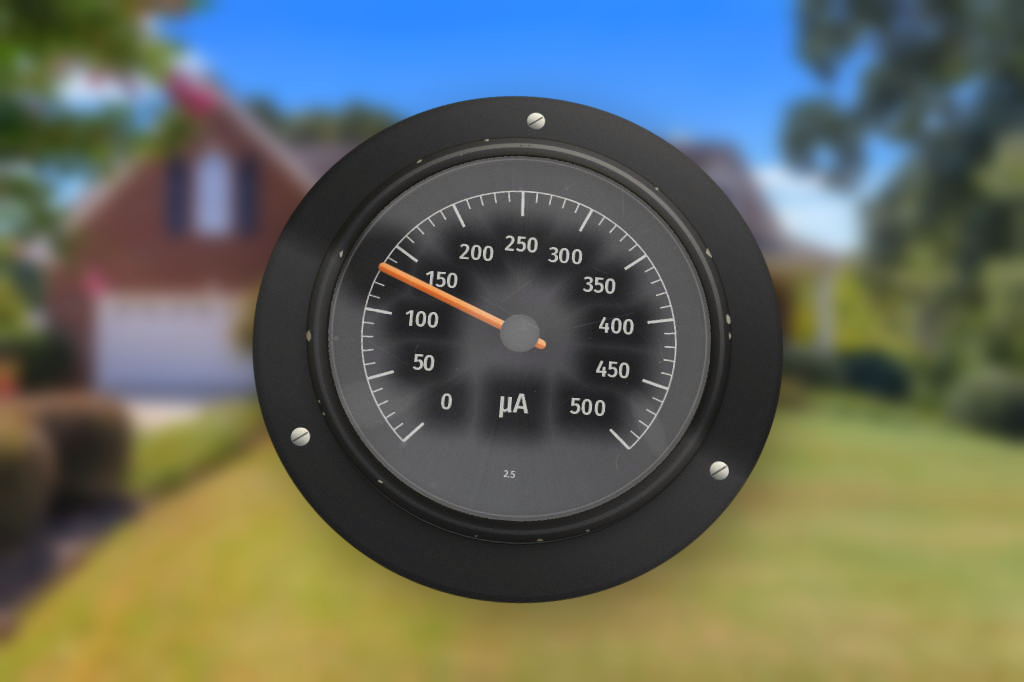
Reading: 130 µA
